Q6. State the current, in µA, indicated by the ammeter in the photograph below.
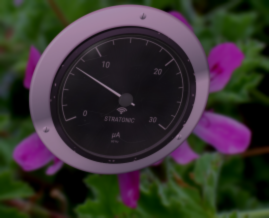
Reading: 7 µA
